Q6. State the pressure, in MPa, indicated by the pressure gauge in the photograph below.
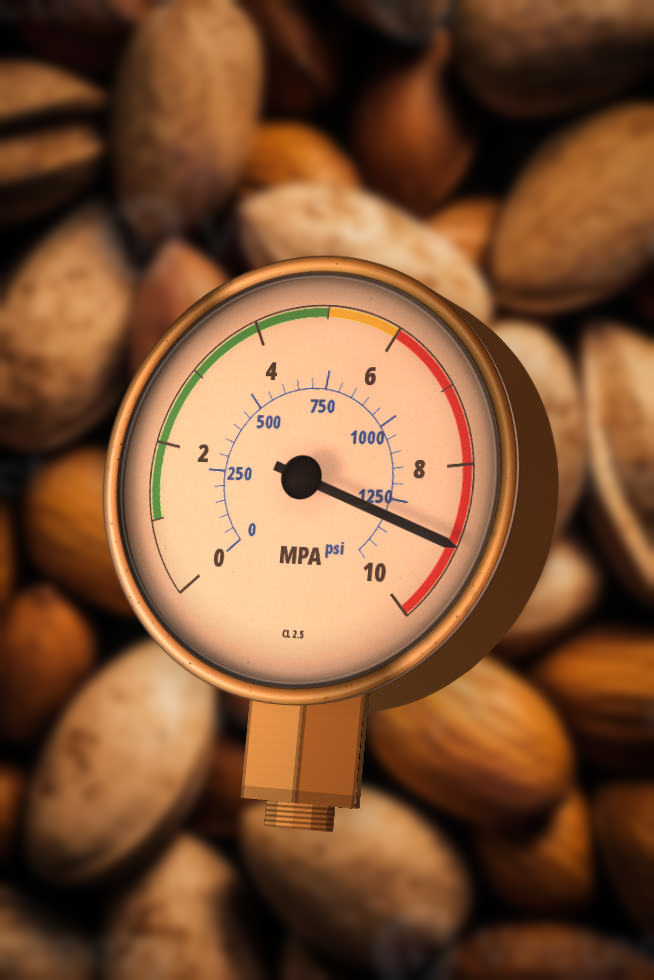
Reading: 9 MPa
